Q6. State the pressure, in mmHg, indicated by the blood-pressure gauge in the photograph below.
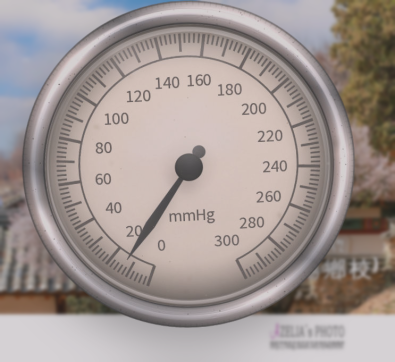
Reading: 14 mmHg
